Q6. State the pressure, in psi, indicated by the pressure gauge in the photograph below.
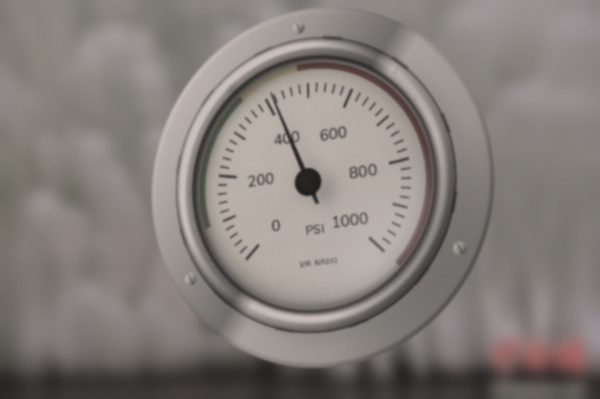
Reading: 420 psi
